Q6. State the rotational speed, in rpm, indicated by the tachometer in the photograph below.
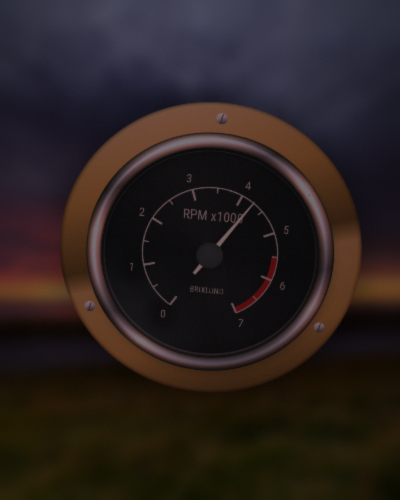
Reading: 4250 rpm
